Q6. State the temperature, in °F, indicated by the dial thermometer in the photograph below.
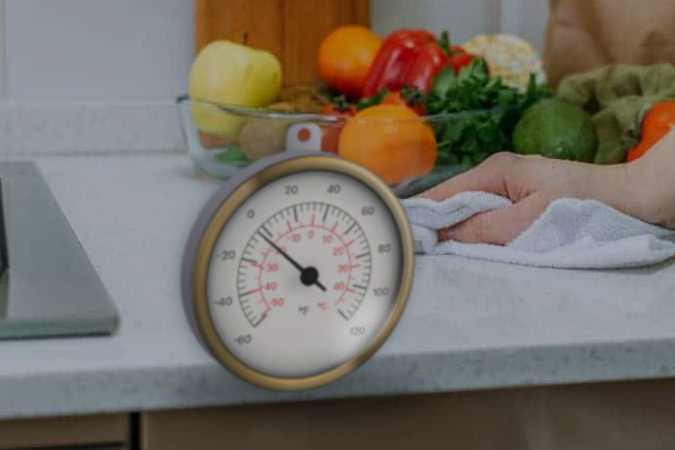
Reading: -4 °F
